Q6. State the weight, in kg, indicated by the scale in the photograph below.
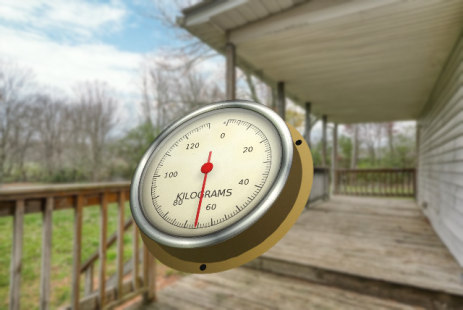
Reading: 65 kg
